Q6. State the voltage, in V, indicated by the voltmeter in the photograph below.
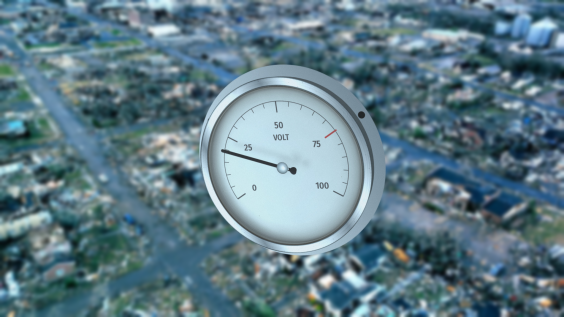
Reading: 20 V
